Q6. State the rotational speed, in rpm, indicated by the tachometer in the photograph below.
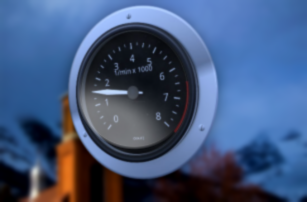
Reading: 1500 rpm
